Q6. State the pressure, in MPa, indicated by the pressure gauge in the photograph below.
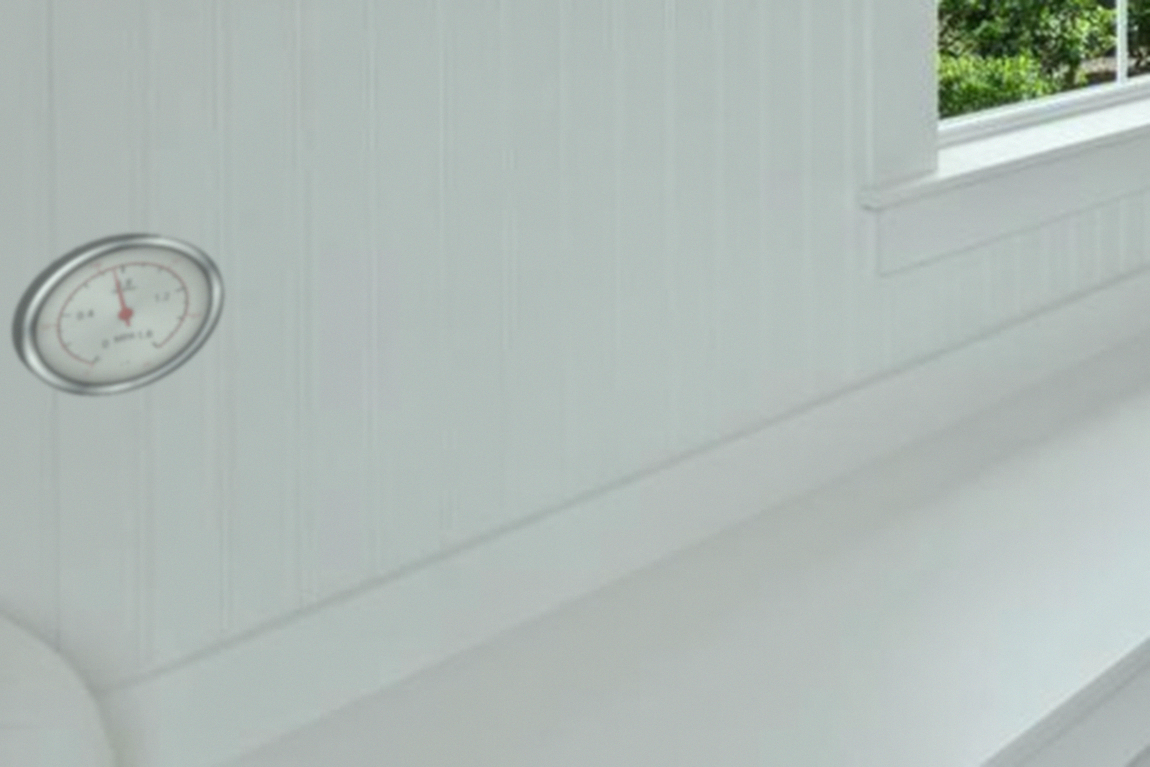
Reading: 0.75 MPa
